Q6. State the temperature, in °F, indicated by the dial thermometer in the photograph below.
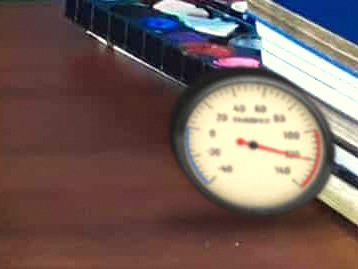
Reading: 120 °F
